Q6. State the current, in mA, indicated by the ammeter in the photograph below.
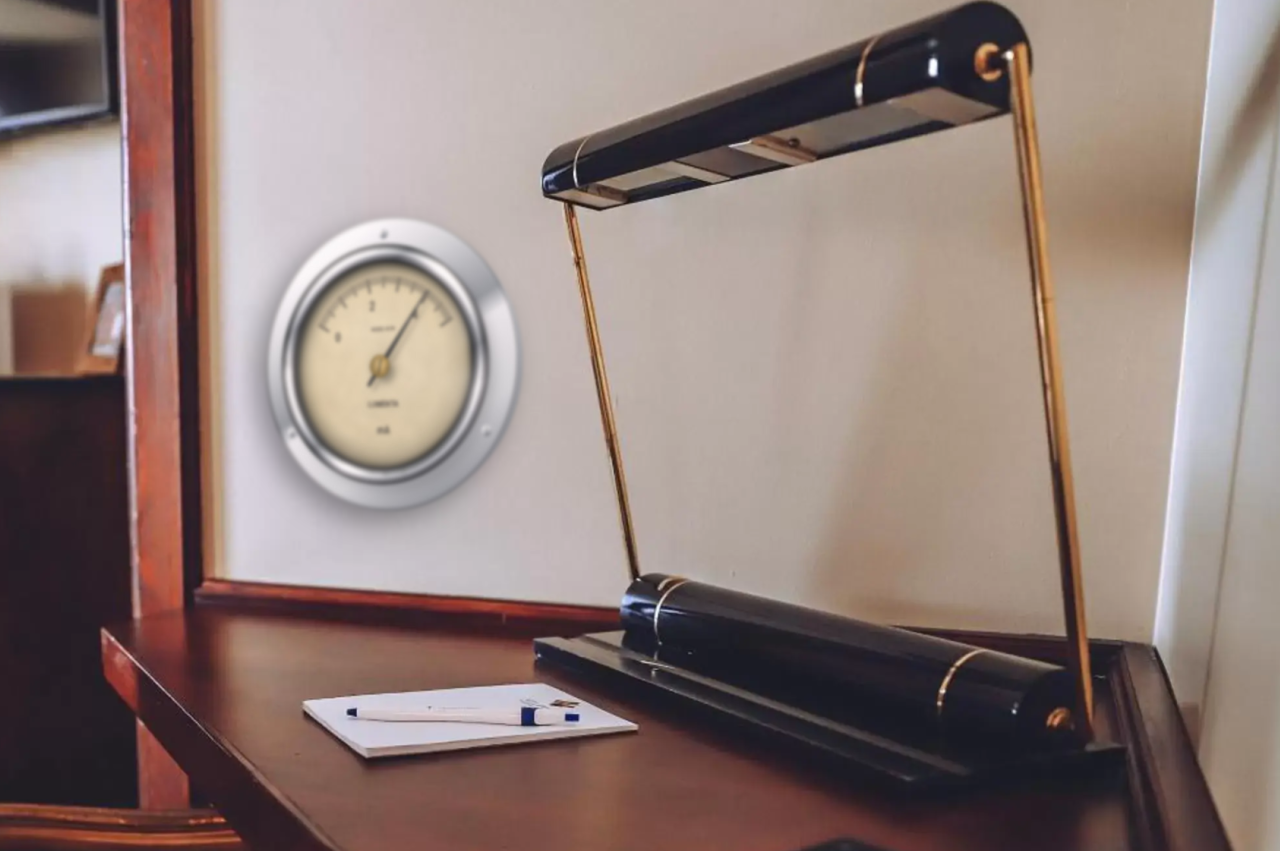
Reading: 4 mA
